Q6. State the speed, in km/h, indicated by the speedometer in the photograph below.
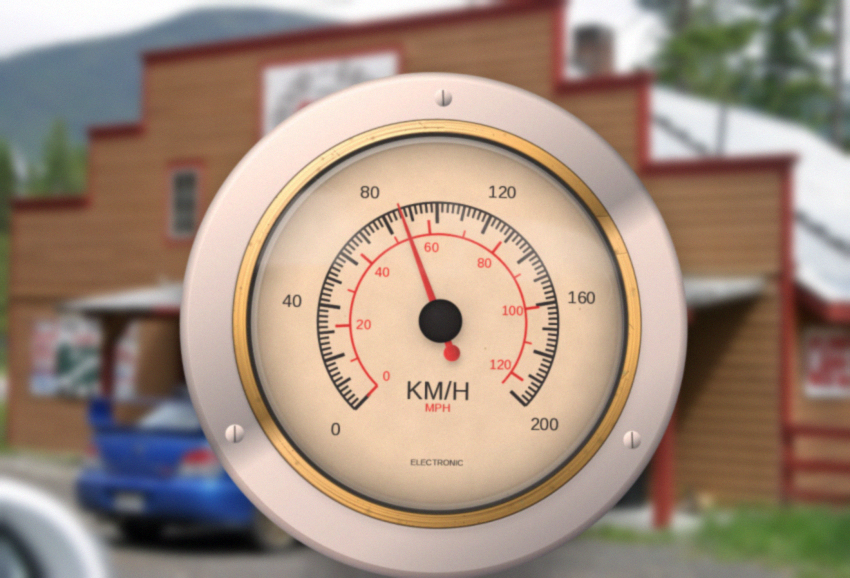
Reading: 86 km/h
